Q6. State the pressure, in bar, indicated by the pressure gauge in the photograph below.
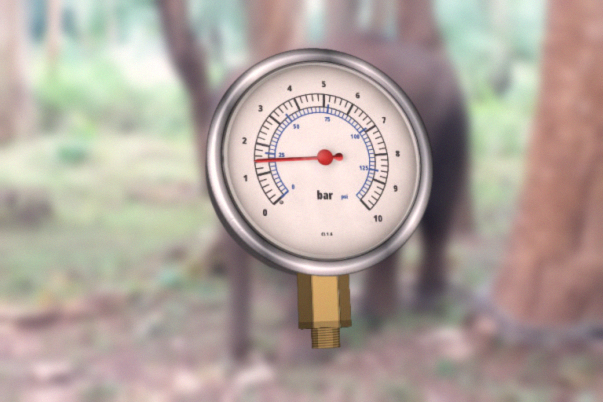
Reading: 1.4 bar
